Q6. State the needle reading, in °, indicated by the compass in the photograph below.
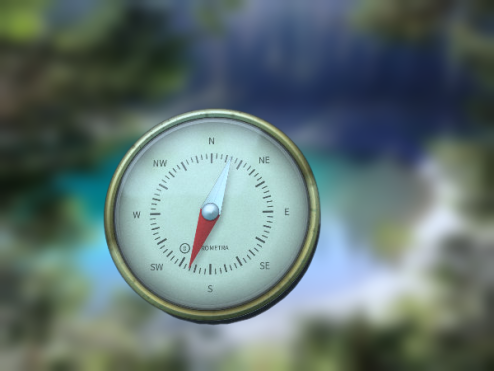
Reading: 200 °
